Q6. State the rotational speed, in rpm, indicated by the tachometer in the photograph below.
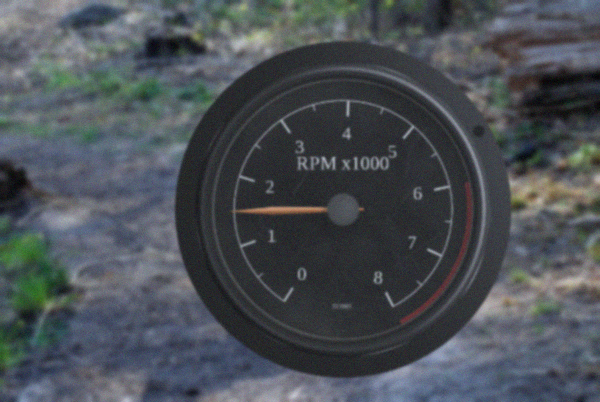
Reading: 1500 rpm
